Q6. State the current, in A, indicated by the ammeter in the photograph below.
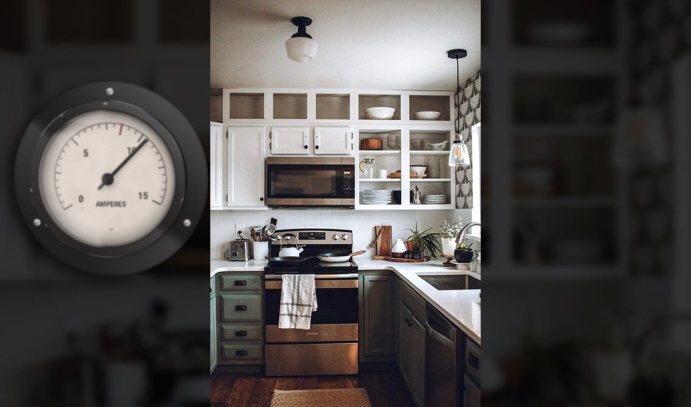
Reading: 10.5 A
